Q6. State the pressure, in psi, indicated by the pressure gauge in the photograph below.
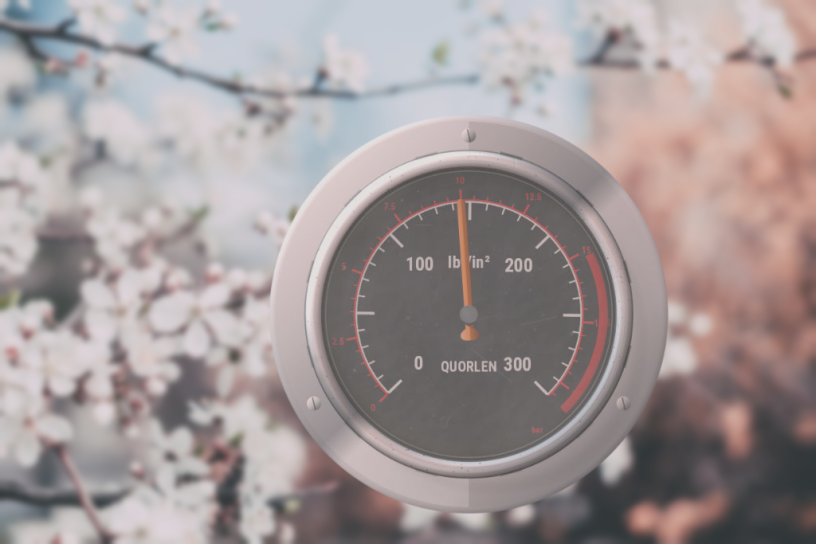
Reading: 145 psi
